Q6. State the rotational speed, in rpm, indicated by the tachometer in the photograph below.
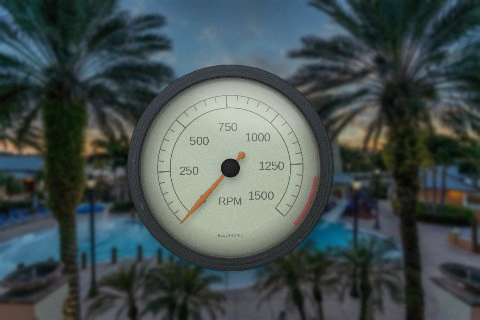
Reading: 0 rpm
